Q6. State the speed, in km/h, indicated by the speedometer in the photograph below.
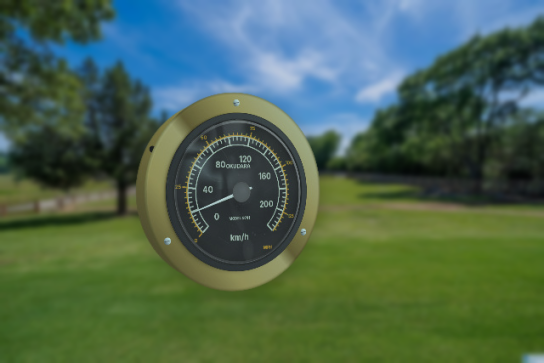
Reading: 20 km/h
